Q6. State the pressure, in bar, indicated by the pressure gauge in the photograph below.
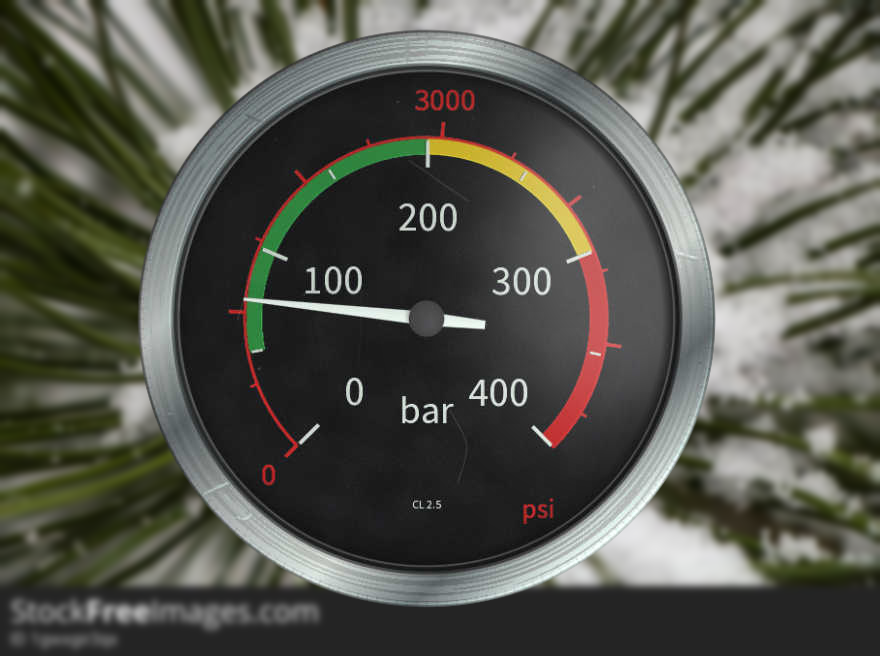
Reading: 75 bar
